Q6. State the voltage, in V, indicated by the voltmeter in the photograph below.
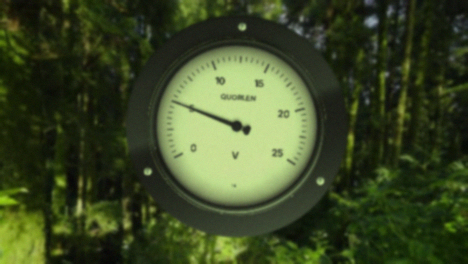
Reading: 5 V
